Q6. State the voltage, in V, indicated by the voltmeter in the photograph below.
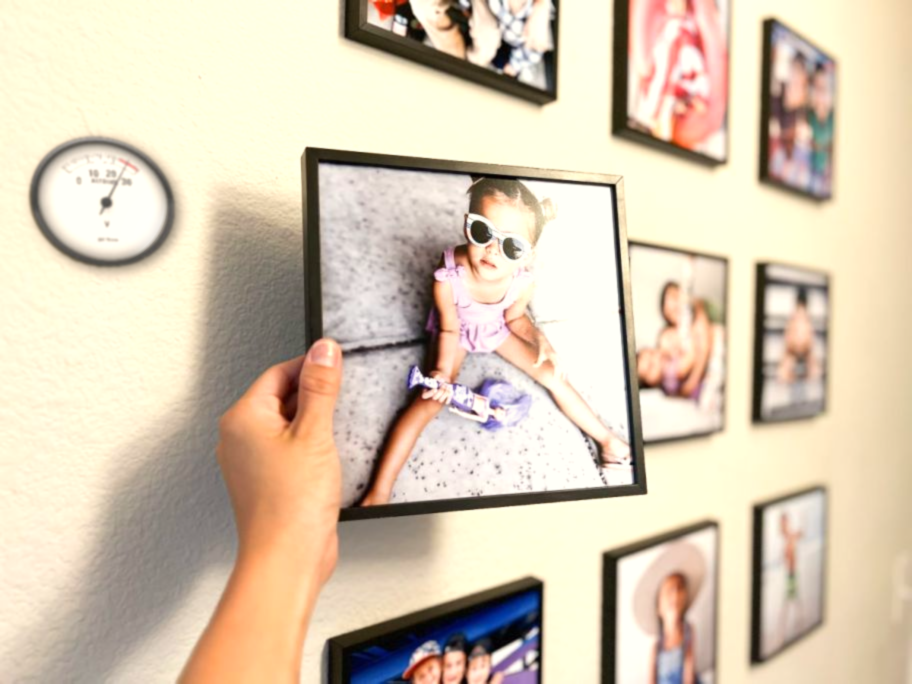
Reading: 25 V
